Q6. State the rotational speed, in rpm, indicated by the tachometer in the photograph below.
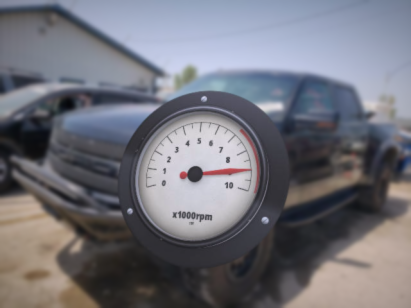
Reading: 9000 rpm
